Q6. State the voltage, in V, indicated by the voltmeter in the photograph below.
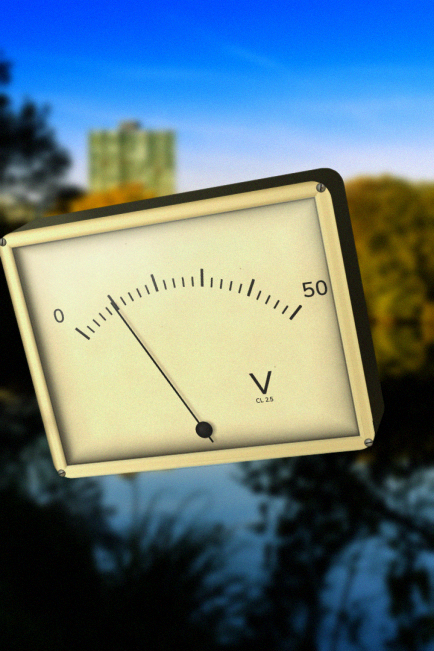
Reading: 10 V
